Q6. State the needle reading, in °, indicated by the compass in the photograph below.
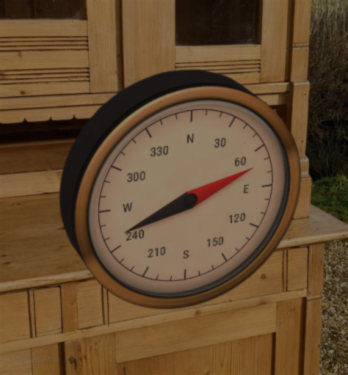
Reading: 70 °
